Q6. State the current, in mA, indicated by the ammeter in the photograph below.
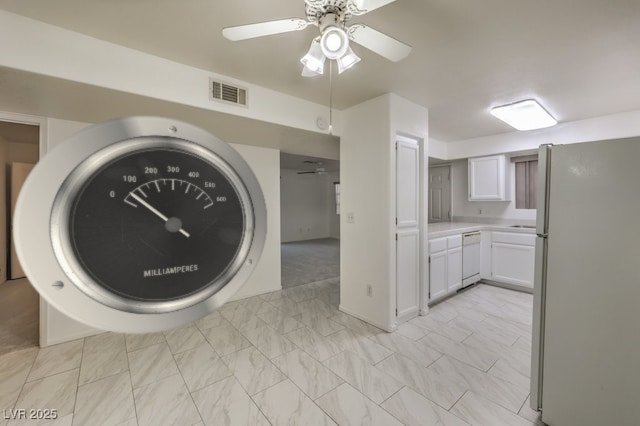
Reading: 50 mA
